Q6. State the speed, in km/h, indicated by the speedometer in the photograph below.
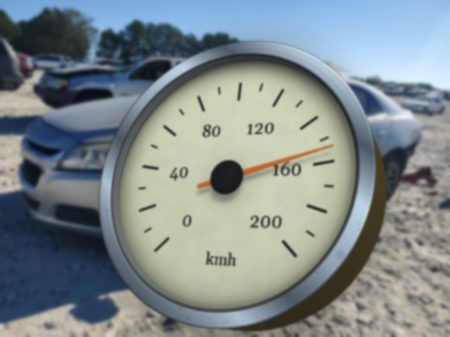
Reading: 155 km/h
